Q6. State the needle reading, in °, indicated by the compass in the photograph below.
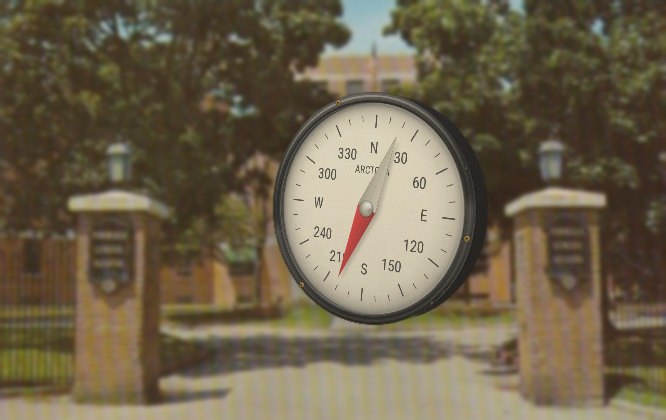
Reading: 200 °
